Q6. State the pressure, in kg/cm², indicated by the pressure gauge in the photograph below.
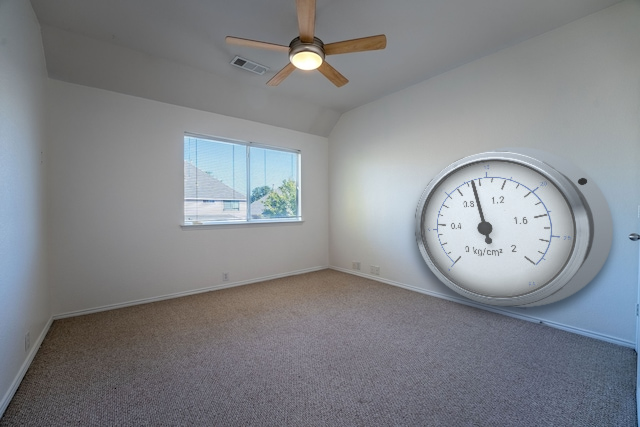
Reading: 0.95 kg/cm²
